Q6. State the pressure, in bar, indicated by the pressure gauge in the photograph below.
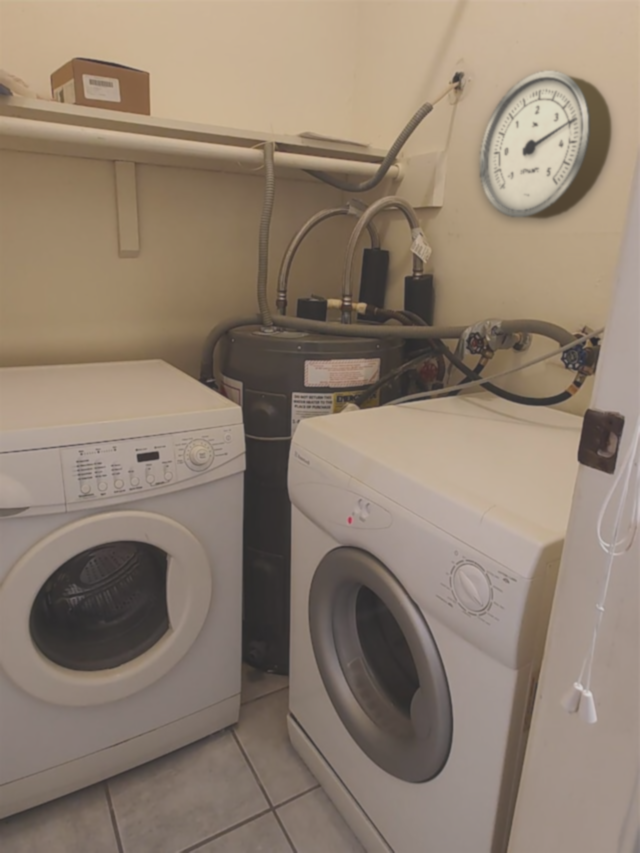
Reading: 3.5 bar
